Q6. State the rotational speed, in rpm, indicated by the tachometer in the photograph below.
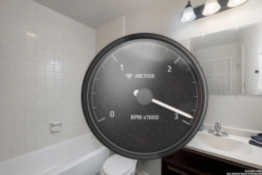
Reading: 2900 rpm
